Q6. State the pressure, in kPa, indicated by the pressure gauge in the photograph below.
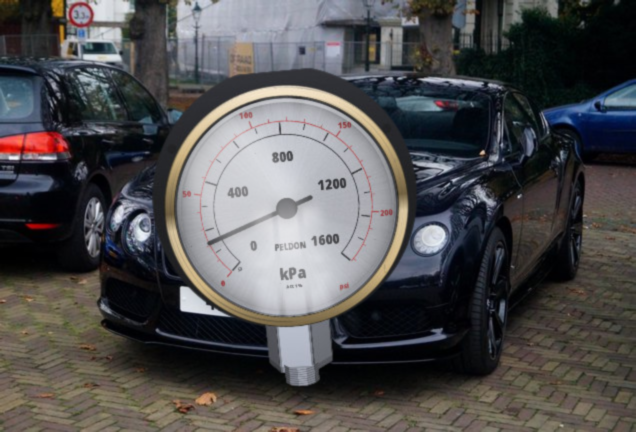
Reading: 150 kPa
